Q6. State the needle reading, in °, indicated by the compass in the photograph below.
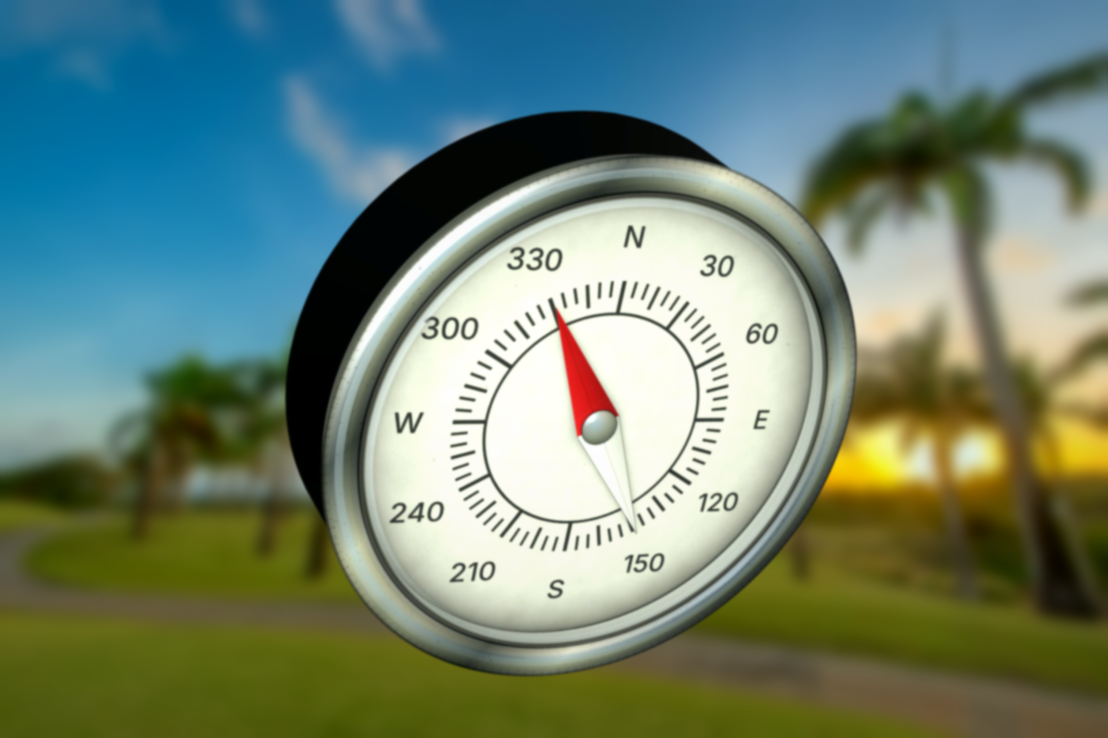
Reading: 330 °
